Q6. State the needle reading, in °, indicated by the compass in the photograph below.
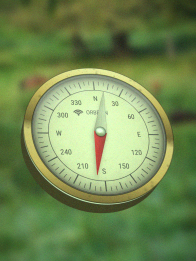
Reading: 190 °
